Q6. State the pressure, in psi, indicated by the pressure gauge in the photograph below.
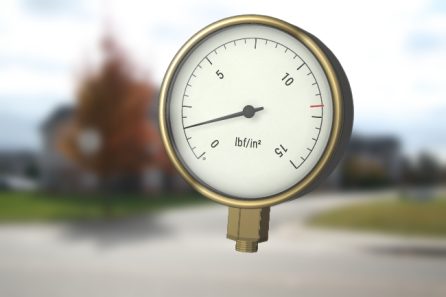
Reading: 1.5 psi
